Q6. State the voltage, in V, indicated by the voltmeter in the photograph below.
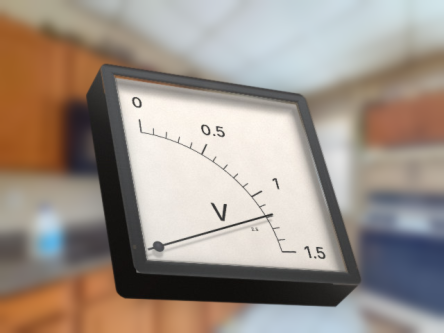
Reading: 1.2 V
